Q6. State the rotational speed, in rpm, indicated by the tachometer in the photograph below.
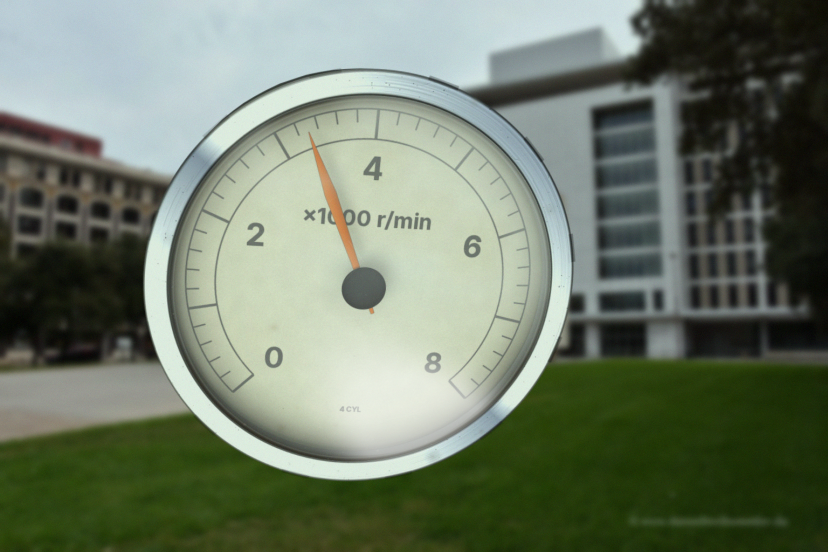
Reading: 3300 rpm
